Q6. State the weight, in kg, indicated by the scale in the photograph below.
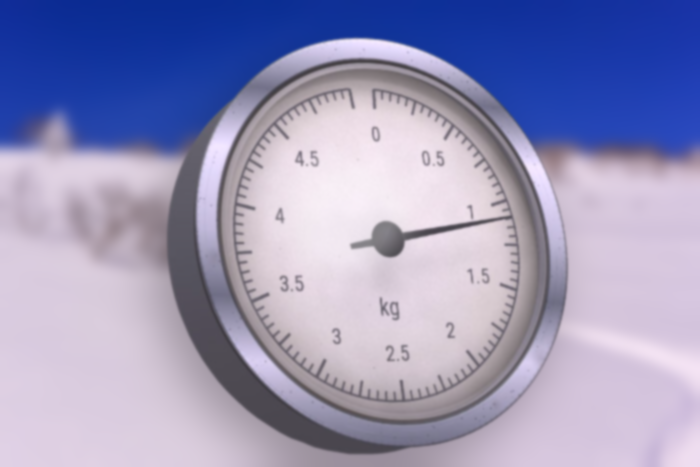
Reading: 1.1 kg
